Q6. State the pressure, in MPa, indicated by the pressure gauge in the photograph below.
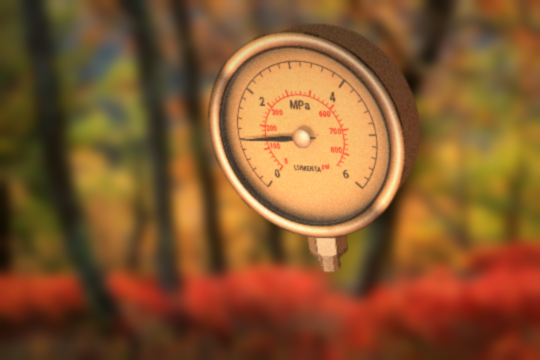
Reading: 1 MPa
